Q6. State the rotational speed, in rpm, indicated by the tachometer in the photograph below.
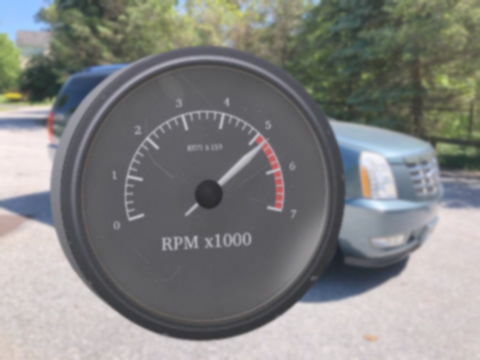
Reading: 5200 rpm
